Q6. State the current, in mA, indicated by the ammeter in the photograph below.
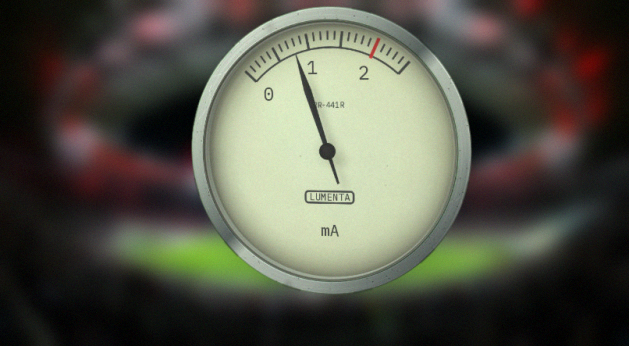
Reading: 0.8 mA
